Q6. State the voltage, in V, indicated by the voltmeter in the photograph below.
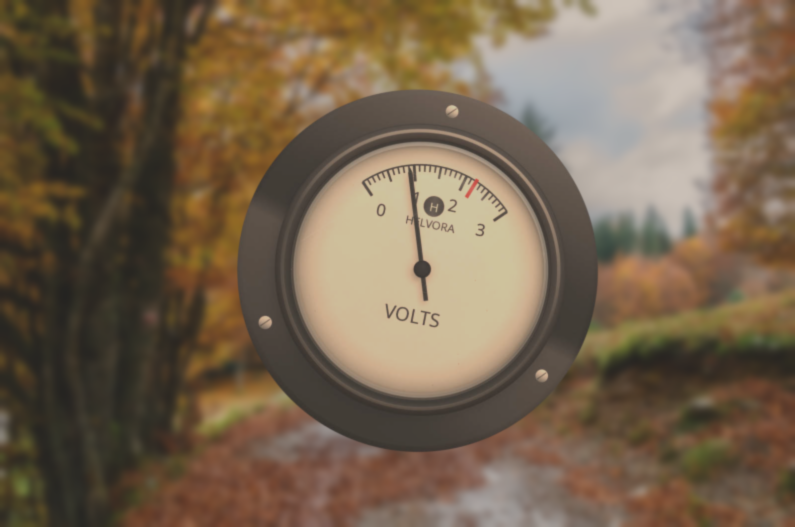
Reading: 0.9 V
